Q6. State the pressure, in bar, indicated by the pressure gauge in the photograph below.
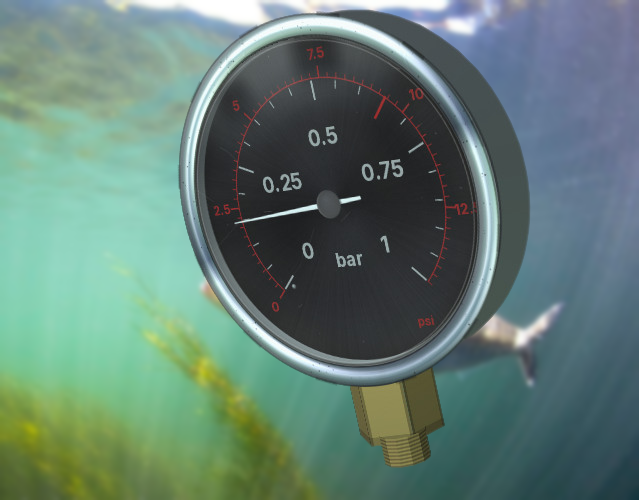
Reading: 0.15 bar
